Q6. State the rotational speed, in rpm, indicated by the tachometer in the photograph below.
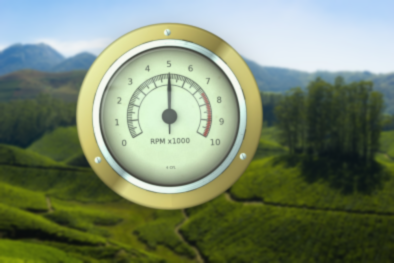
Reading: 5000 rpm
